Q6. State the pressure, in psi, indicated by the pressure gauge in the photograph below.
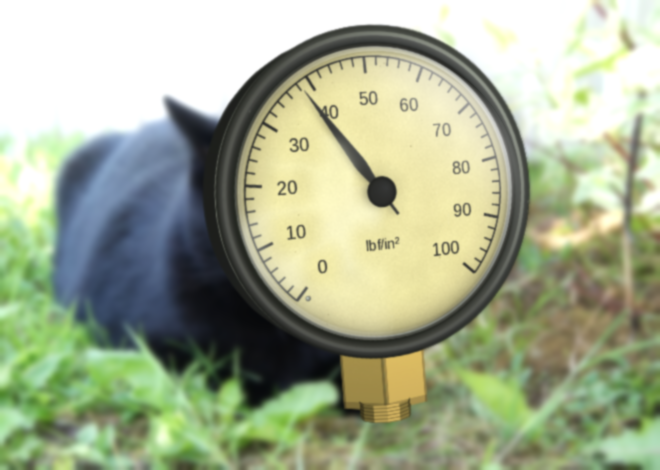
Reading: 38 psi
